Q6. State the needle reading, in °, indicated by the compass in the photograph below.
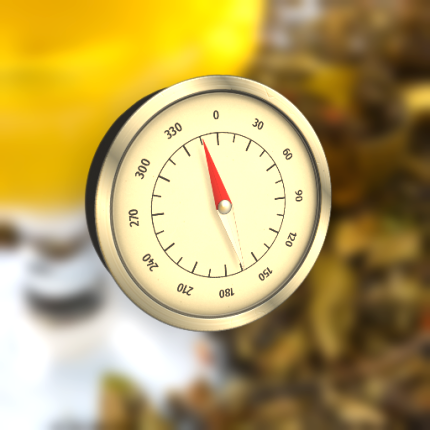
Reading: 345 °
